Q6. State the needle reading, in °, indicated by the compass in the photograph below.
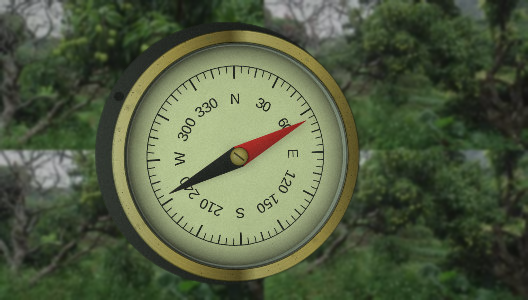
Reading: 65 °
